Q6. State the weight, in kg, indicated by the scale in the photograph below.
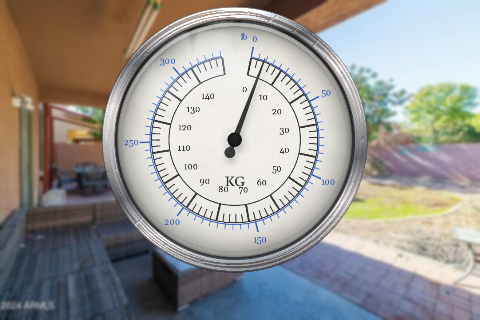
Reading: 4 kg
